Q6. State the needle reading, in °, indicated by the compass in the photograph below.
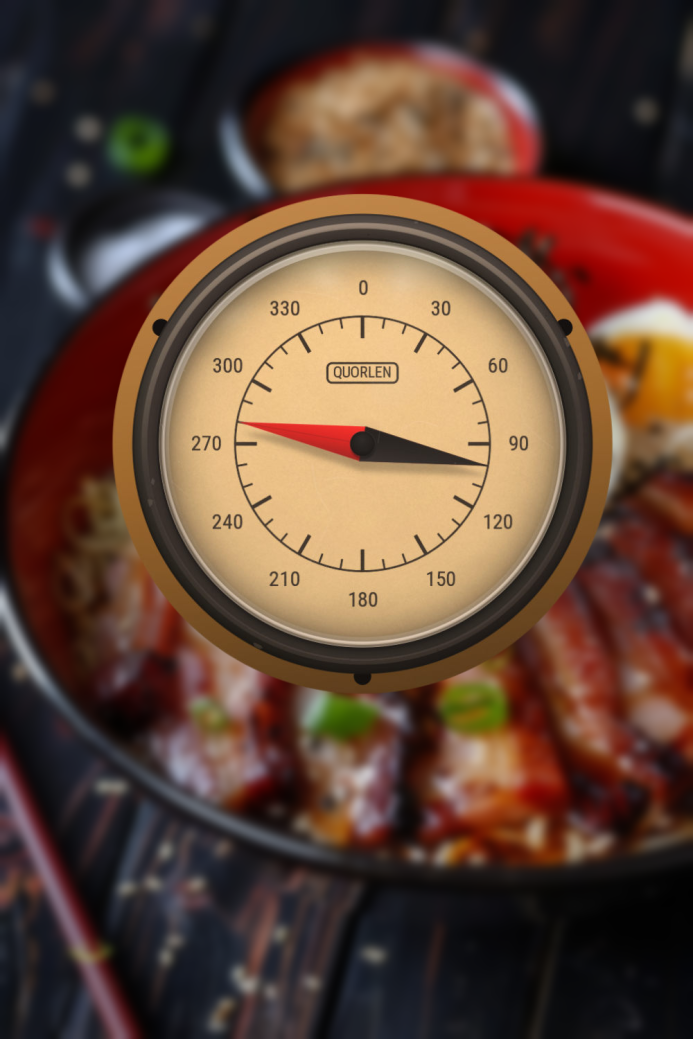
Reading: 280 °
